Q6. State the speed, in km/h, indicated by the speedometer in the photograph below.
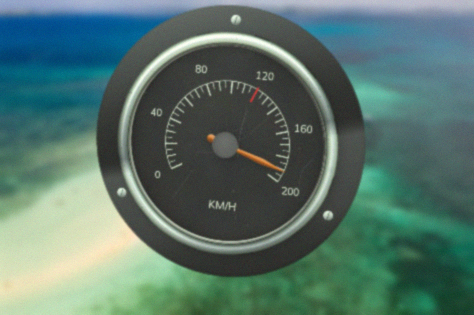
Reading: 190 km/h
